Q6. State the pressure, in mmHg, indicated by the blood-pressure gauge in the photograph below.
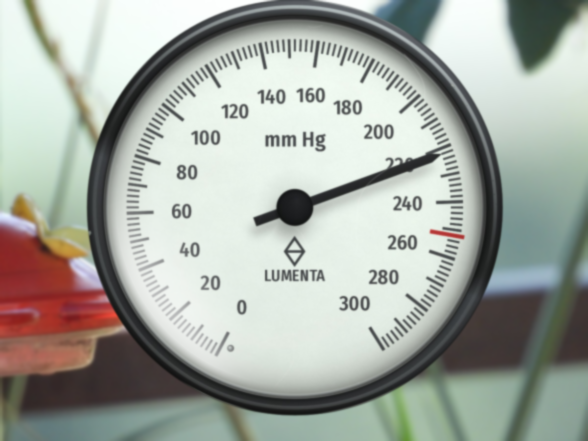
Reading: 222 mmHg
